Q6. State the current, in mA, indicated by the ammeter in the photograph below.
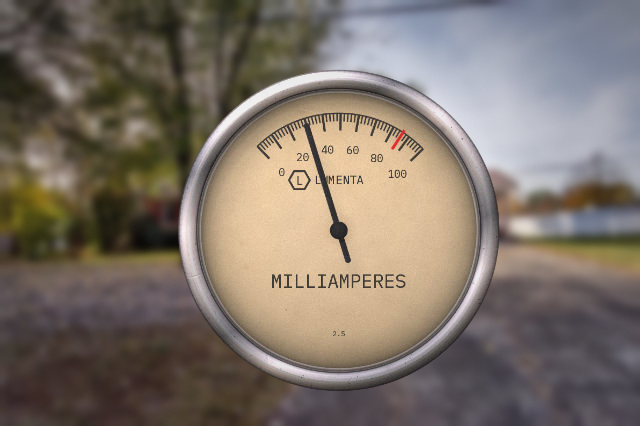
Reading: 30 mA
